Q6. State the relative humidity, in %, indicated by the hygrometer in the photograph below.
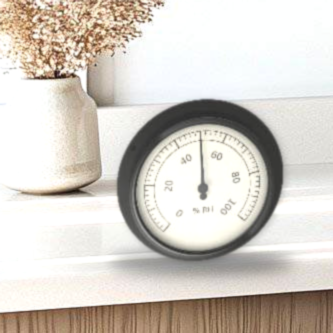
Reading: 50 %
